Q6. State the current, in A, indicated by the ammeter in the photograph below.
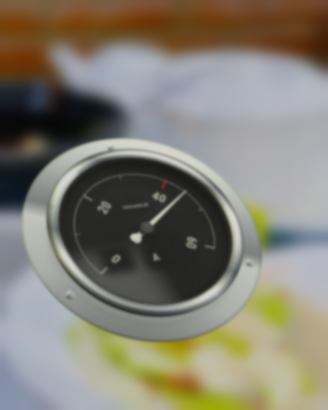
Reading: 45 A
